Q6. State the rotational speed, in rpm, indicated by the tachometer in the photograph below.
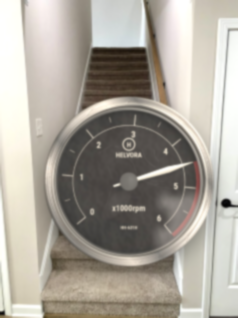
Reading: 4500 rpm
